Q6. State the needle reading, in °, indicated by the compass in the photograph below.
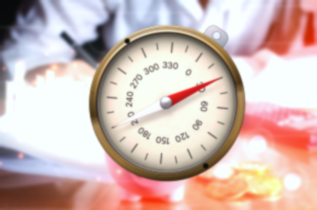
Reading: 30 °
